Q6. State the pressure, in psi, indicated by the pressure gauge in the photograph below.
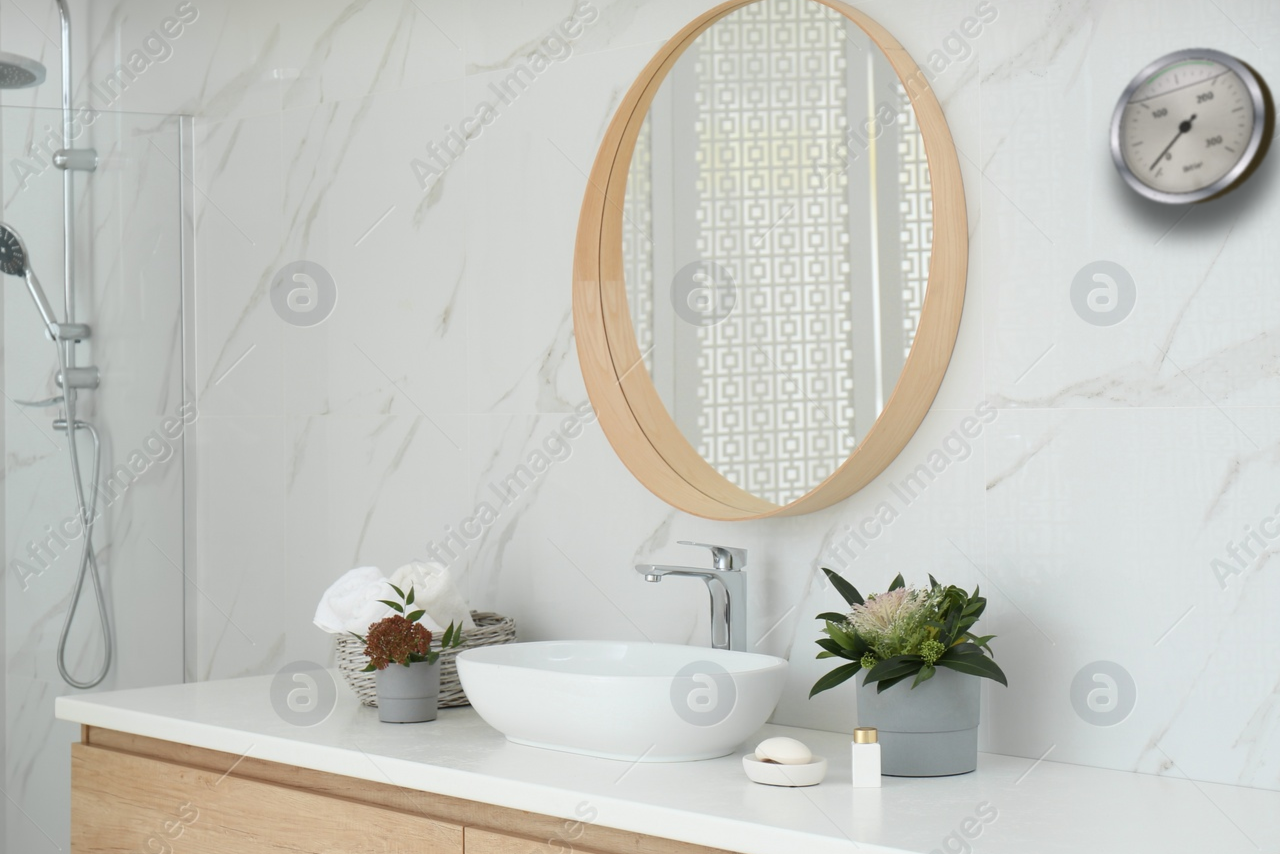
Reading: 10 psi
